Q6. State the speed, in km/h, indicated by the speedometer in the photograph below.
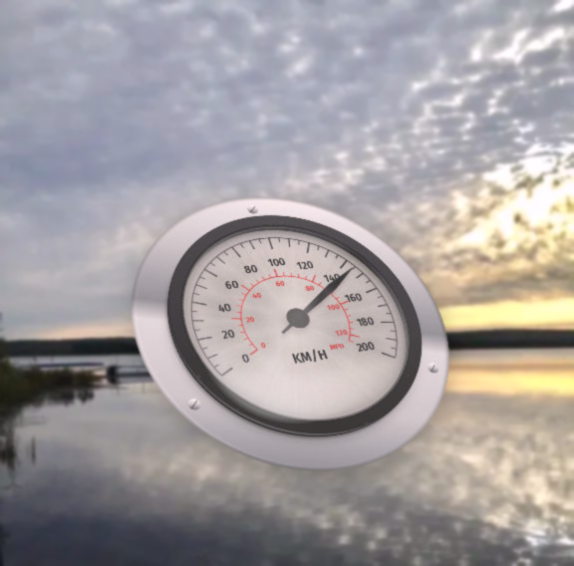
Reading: 145 km/h
